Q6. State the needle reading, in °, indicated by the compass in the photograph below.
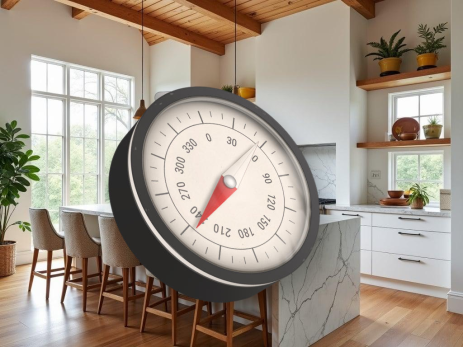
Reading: 235 °
